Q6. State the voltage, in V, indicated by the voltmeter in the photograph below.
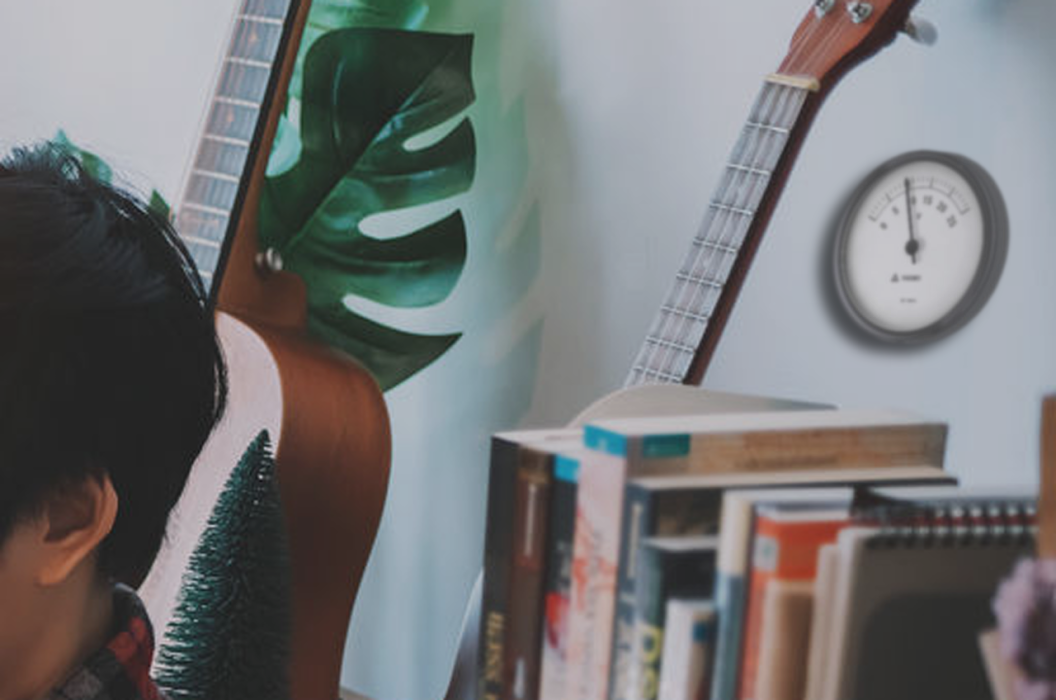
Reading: 10 V
